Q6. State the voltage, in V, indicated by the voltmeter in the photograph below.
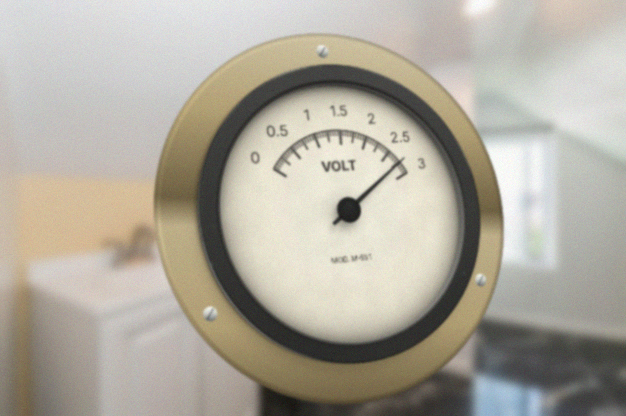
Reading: 2.75 V
